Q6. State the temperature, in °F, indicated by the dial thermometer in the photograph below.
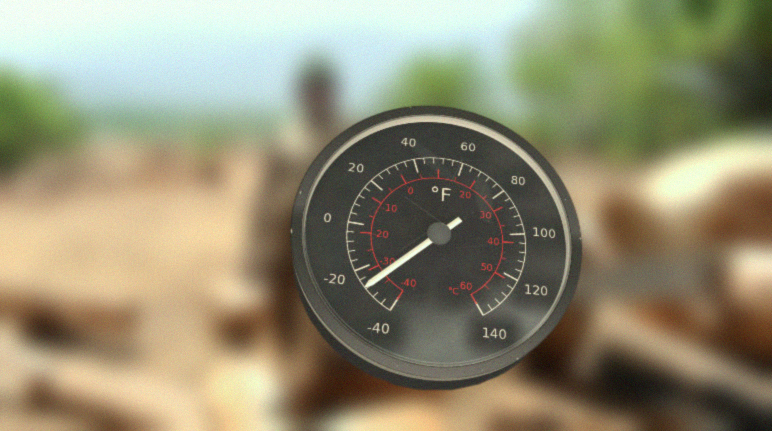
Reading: -28 °F
